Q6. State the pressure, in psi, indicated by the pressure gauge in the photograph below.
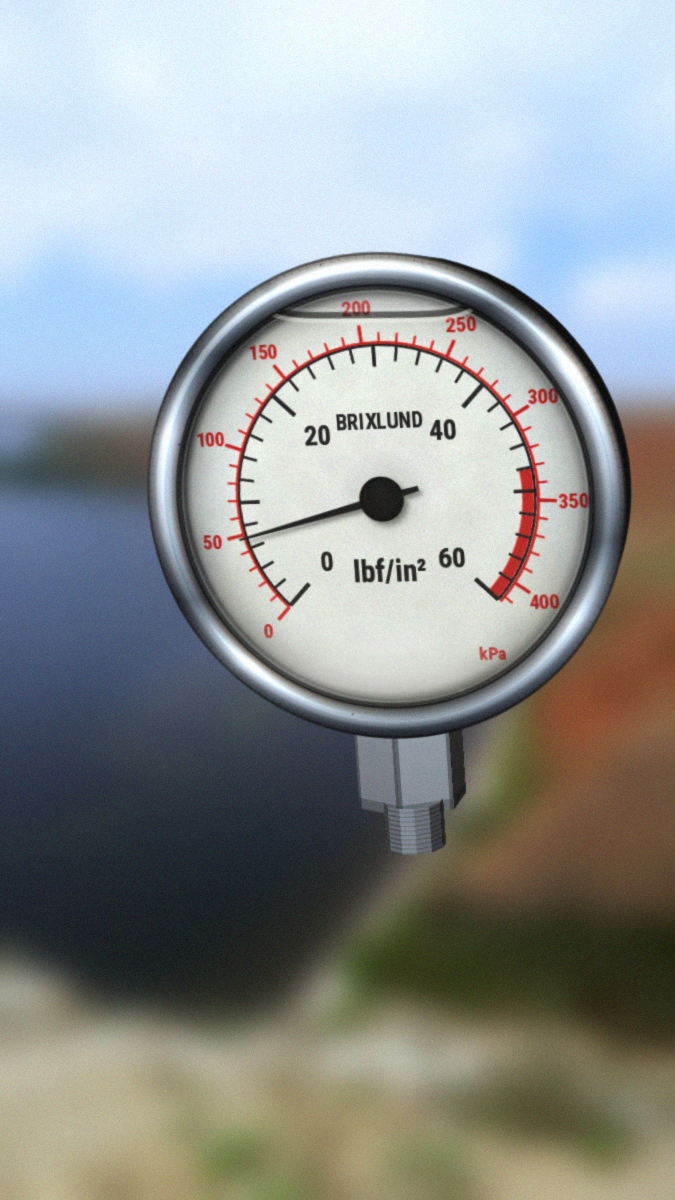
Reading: 7 psi
